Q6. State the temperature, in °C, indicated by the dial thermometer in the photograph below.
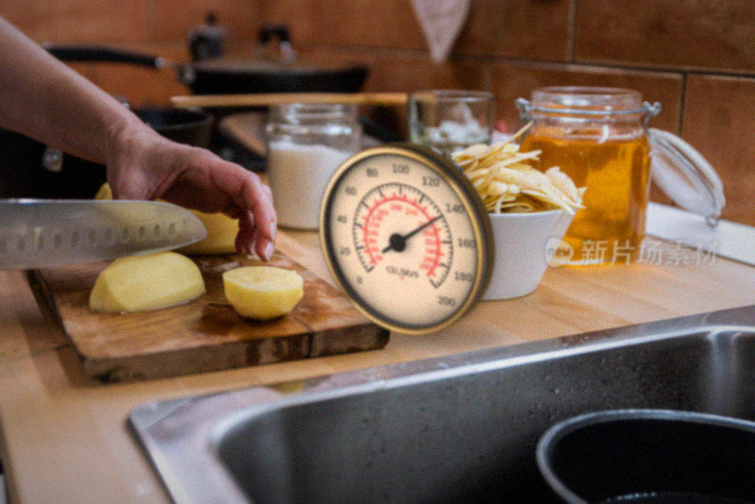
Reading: 140 °C
